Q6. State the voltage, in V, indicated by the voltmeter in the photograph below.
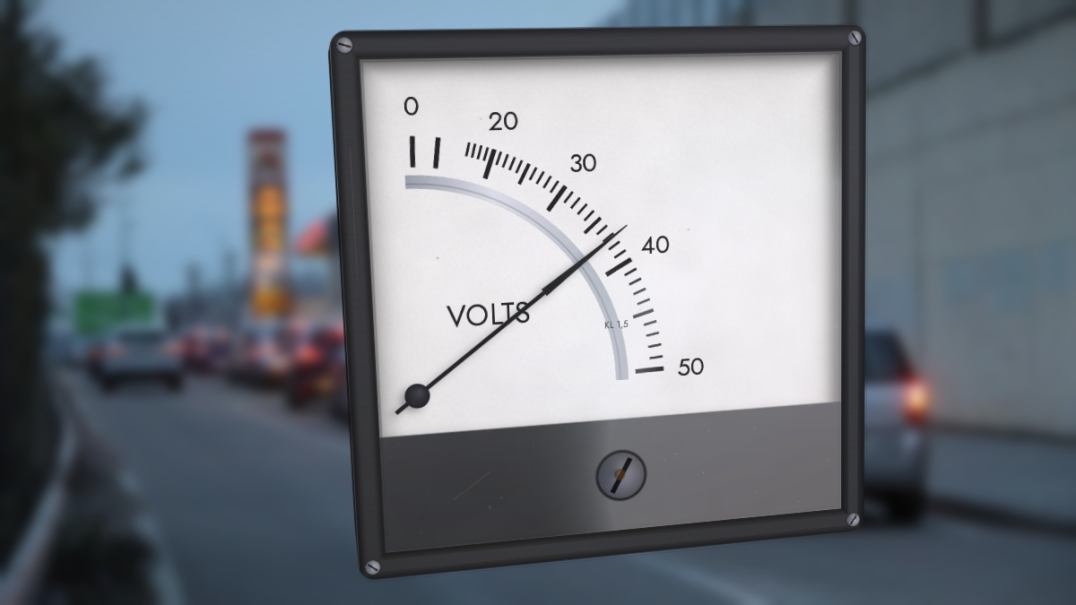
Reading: 37 V
